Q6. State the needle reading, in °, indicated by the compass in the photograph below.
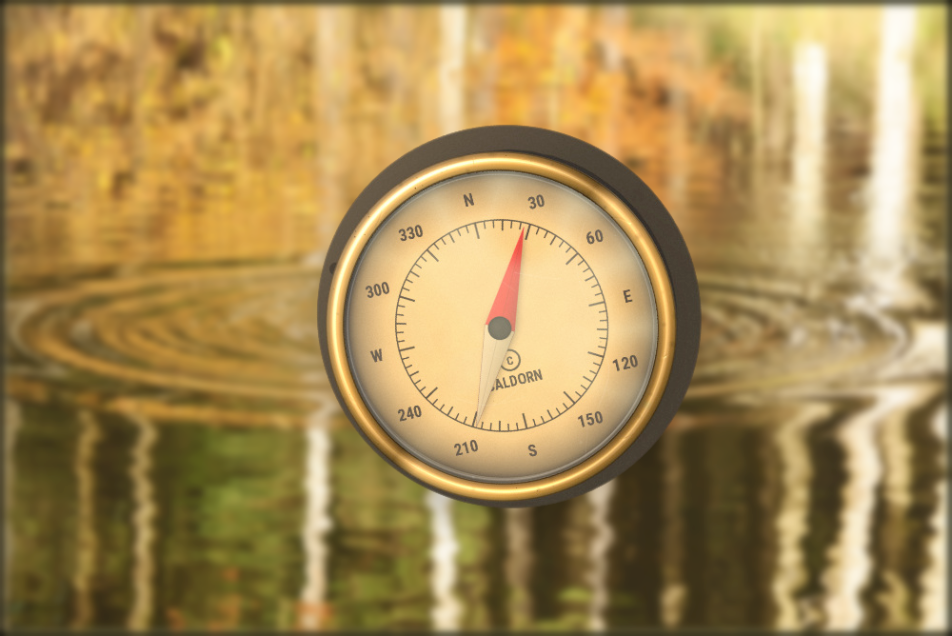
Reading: 27.5 °
